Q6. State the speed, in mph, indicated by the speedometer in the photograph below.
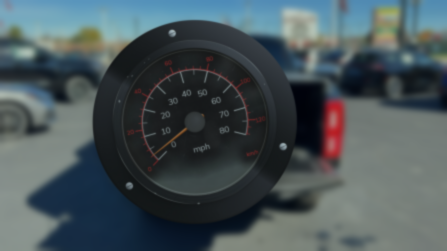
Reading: 2.5 mph
